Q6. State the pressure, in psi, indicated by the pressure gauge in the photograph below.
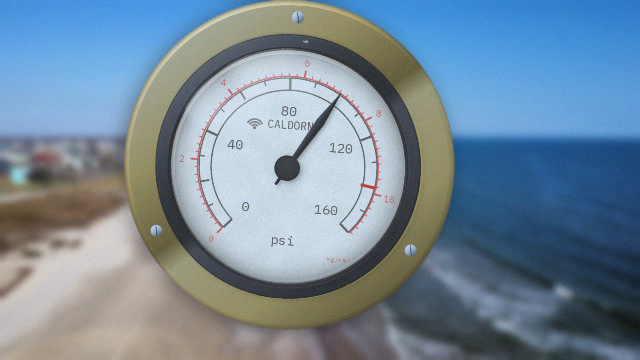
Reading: 100 psi
